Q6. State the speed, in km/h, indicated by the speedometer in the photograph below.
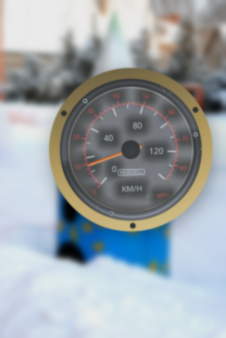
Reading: 15 km/h
